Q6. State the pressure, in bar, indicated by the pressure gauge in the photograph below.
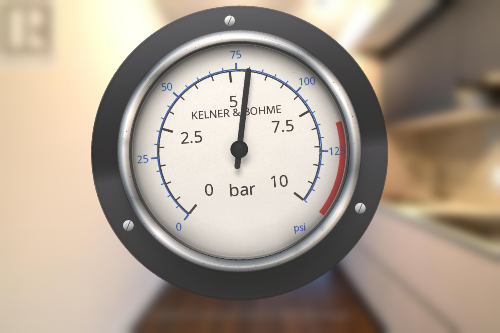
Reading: 5.5 bar
